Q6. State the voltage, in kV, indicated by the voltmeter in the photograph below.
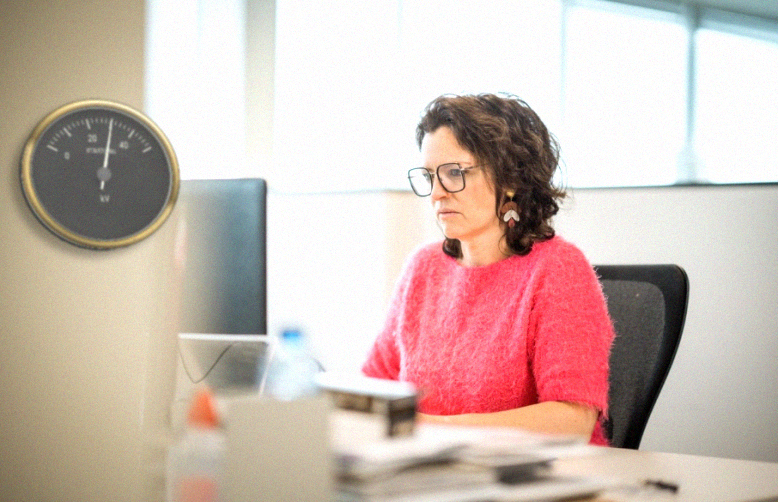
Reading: 30 kV
